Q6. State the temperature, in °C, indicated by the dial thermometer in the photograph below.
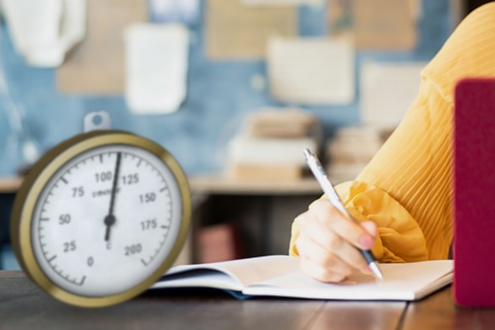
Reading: 110 °C
